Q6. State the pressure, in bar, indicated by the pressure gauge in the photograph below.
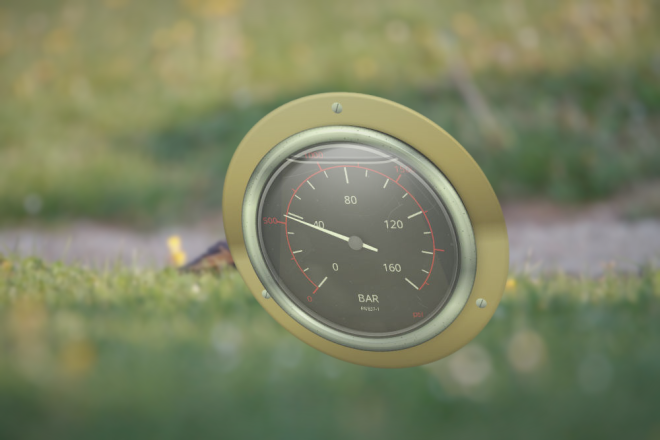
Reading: 40 bar
